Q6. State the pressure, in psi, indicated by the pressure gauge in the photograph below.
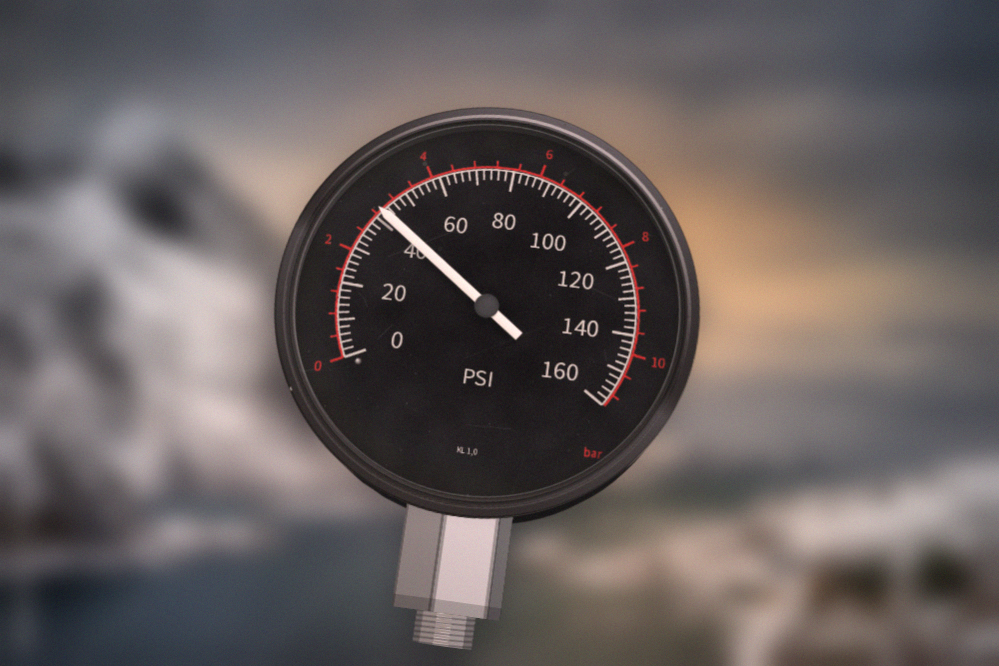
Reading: 42 psi
